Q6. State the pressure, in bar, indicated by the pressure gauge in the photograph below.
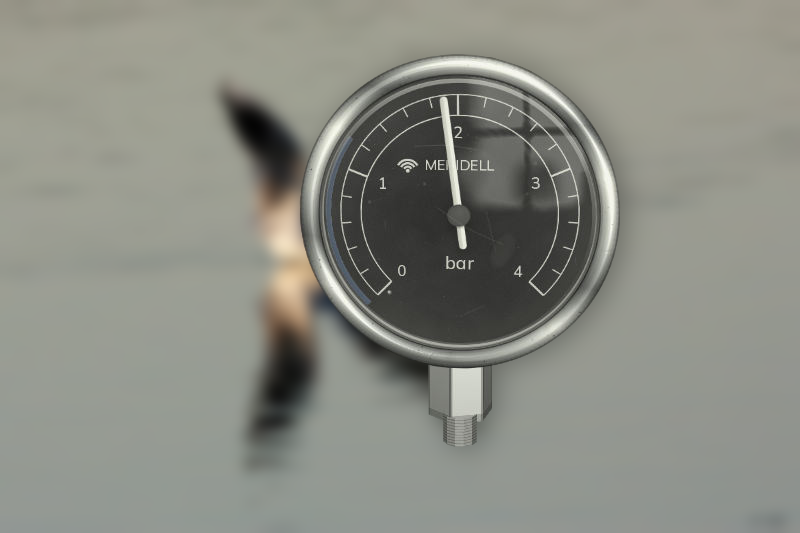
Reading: 1.9 bar
